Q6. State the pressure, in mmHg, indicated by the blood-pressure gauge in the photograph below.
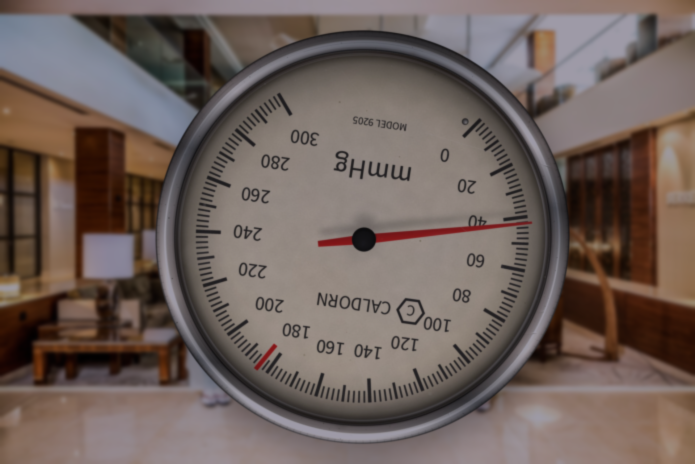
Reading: 42 mmHg
